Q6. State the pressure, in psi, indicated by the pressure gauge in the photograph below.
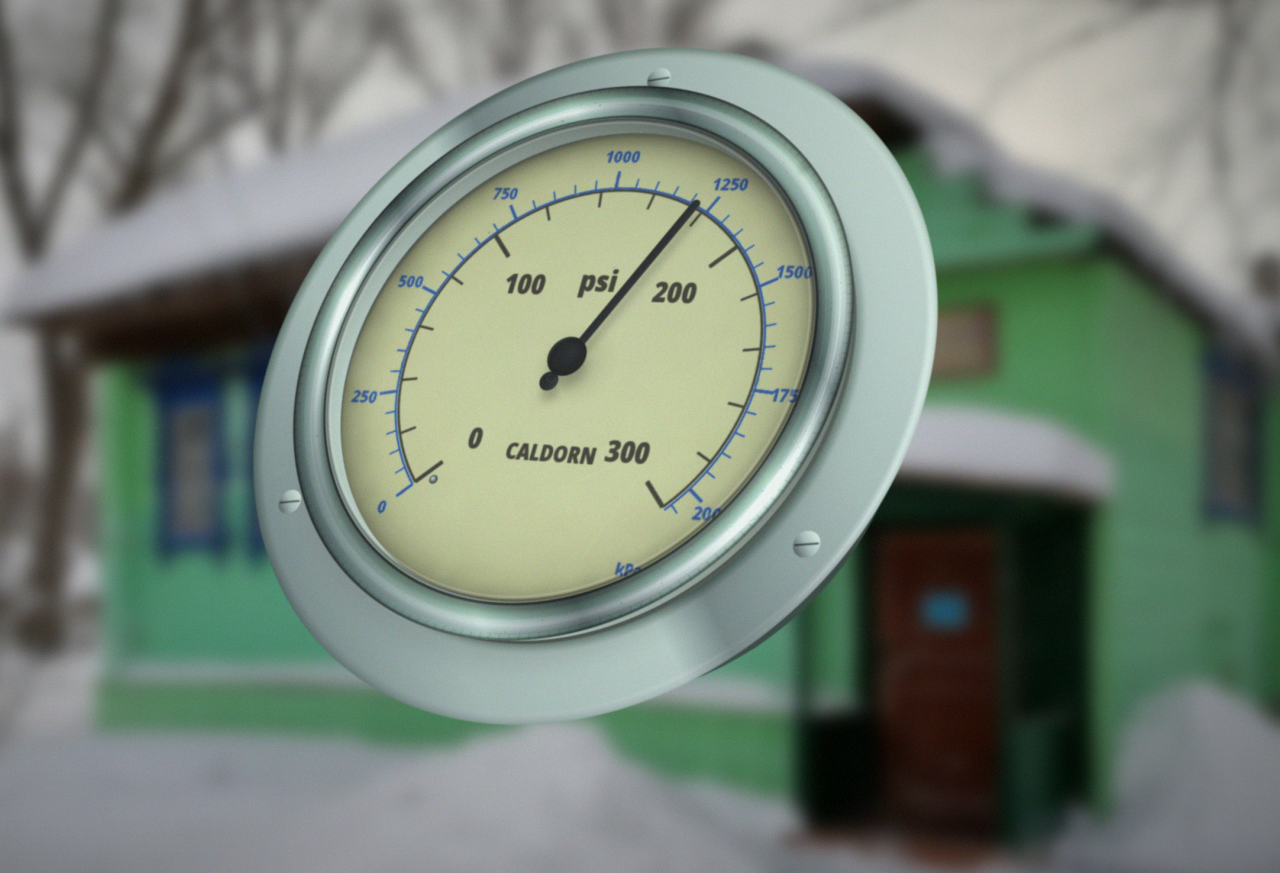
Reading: 180 psi
